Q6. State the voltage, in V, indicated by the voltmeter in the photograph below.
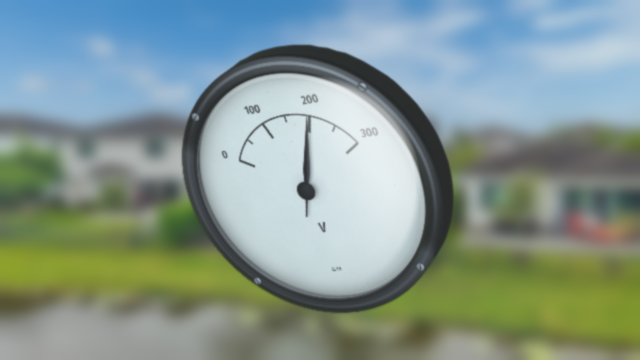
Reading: 200 V
